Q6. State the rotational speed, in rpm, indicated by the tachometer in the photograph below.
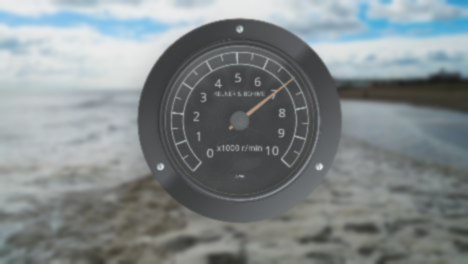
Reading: 7000 rpm
